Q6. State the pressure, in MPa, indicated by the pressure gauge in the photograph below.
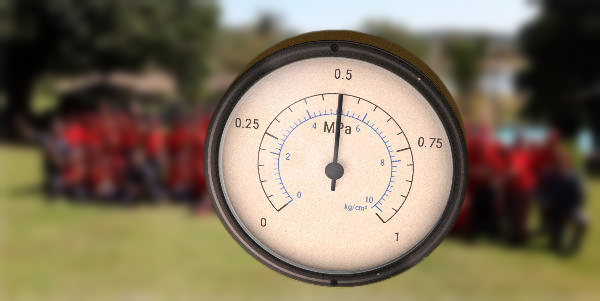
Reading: 0.5 MPa
